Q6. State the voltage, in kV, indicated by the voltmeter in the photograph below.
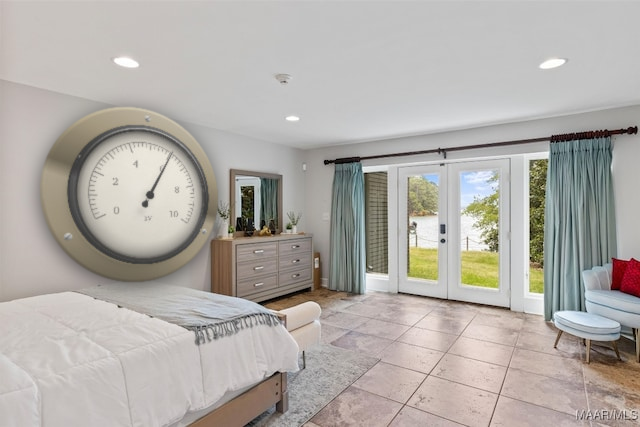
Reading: 6 kV
